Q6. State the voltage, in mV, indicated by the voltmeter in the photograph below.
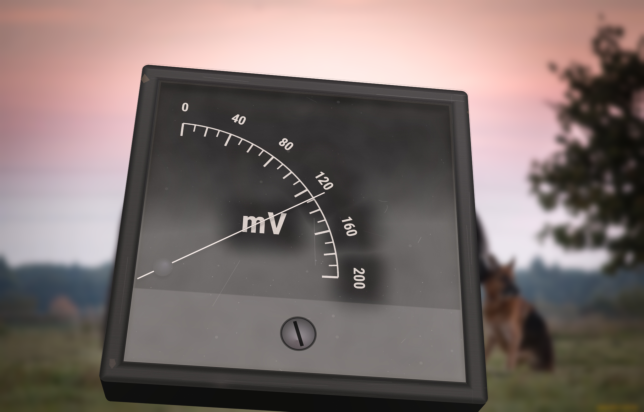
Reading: 130 mV
